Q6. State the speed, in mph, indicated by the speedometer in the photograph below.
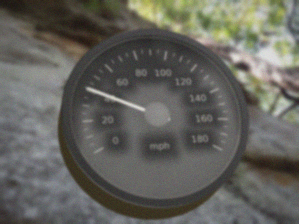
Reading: 40 mph
